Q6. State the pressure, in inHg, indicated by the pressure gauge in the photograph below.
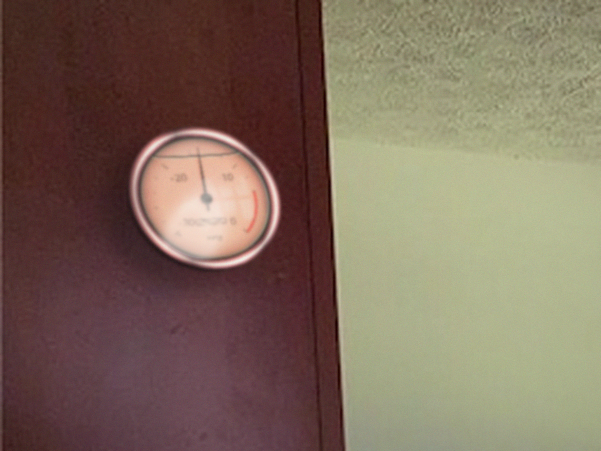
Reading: -15 inHg
